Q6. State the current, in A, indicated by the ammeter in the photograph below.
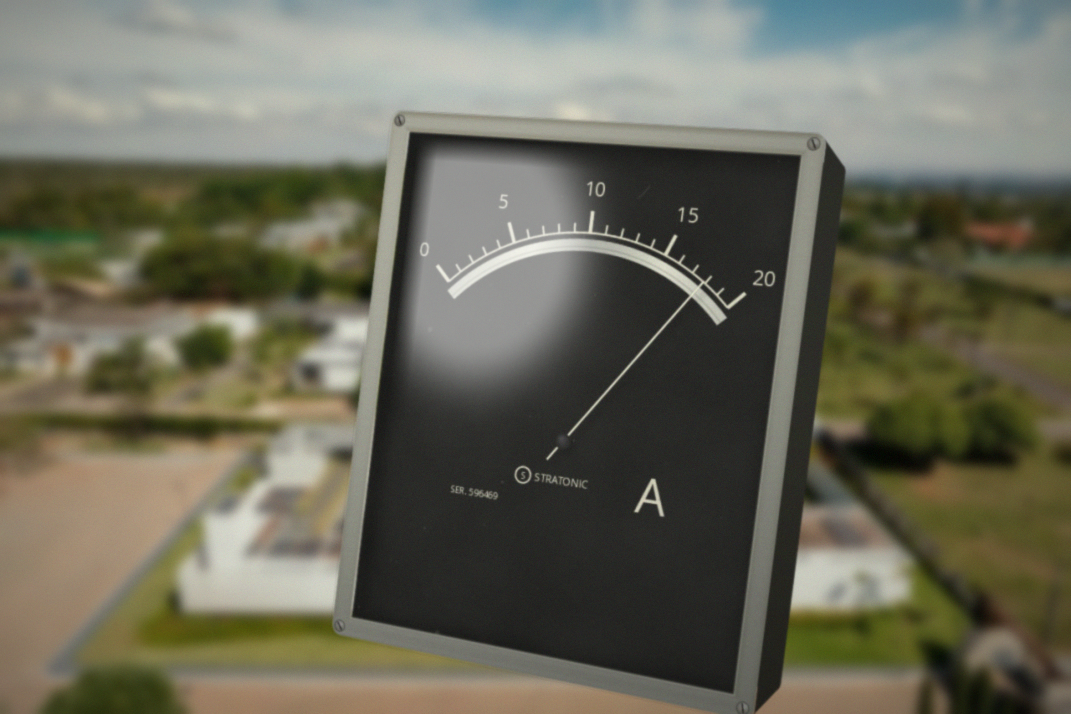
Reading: 18 A
